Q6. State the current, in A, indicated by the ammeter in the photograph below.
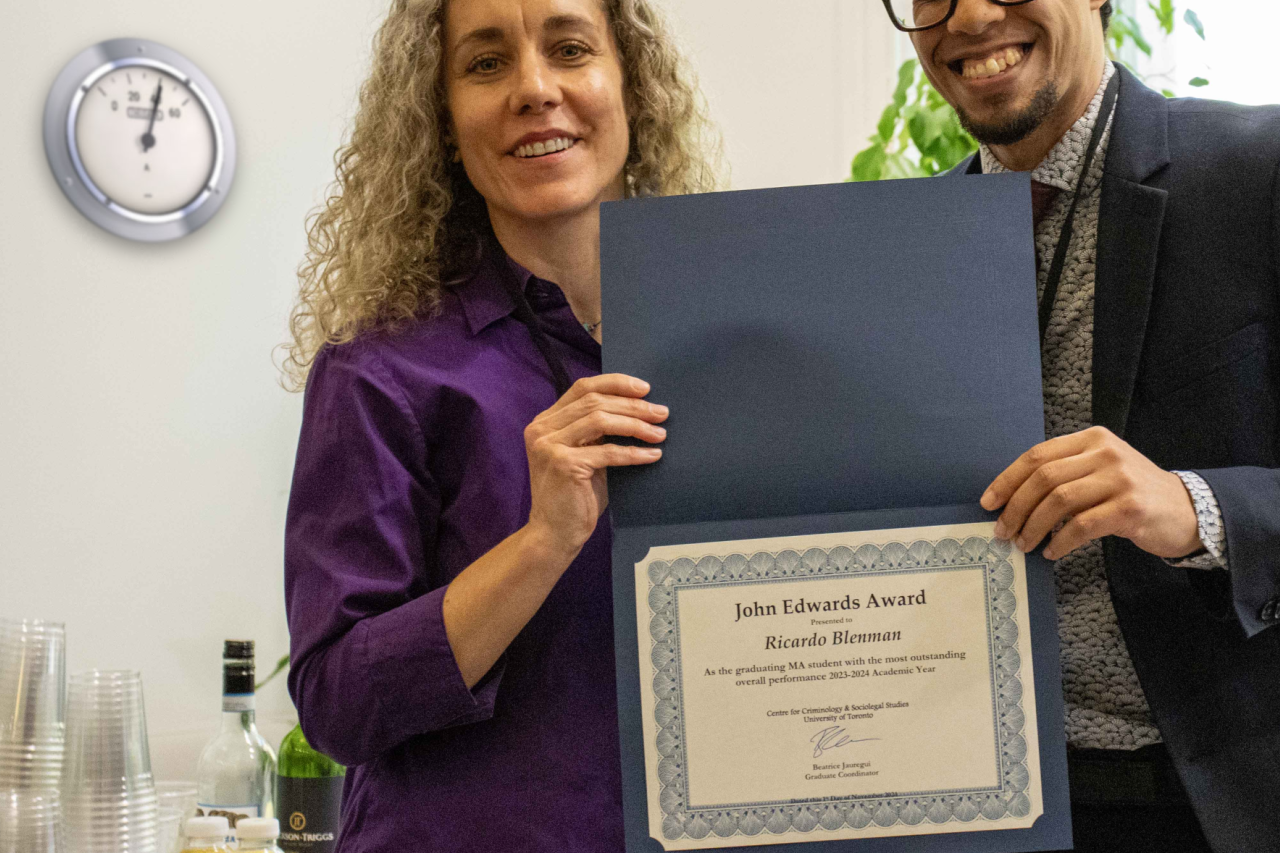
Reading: 40 A
